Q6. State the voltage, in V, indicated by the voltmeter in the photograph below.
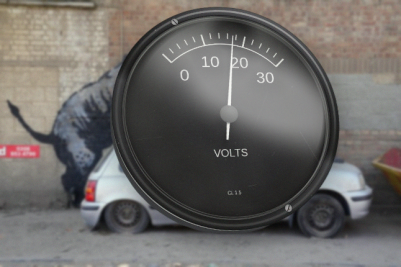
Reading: 17 V
